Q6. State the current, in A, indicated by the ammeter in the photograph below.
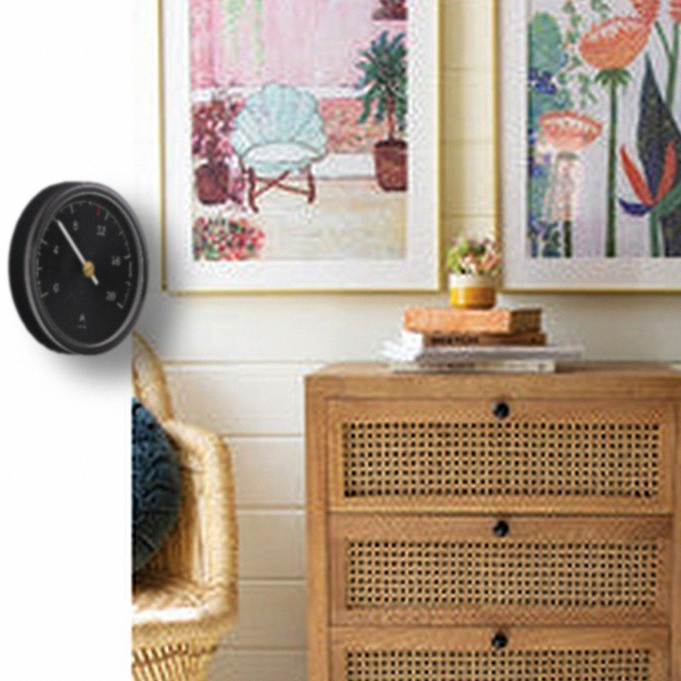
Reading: 6 A
